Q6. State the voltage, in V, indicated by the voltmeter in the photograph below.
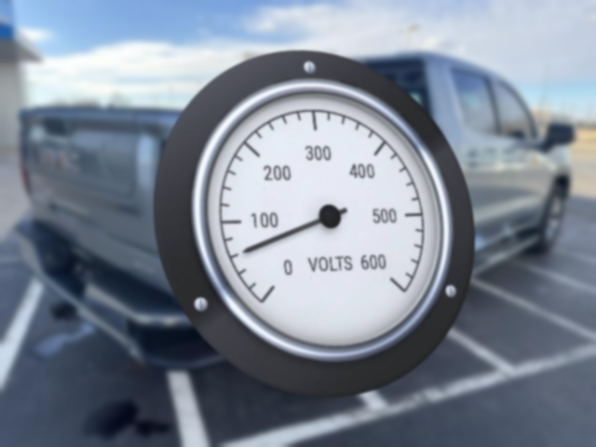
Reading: 60 V
